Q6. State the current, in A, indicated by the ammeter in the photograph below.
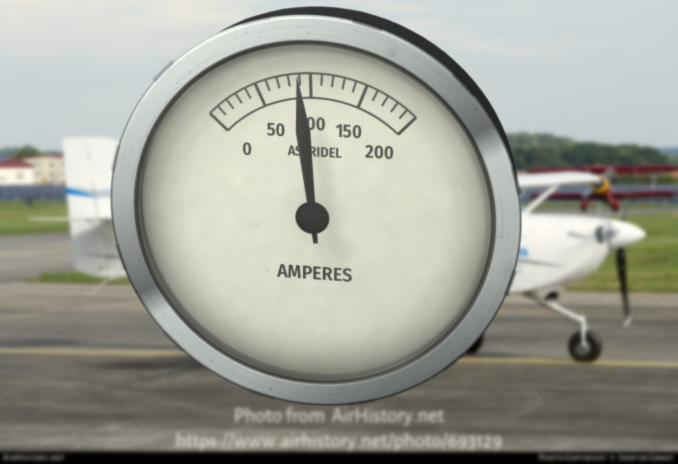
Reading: 90 A
